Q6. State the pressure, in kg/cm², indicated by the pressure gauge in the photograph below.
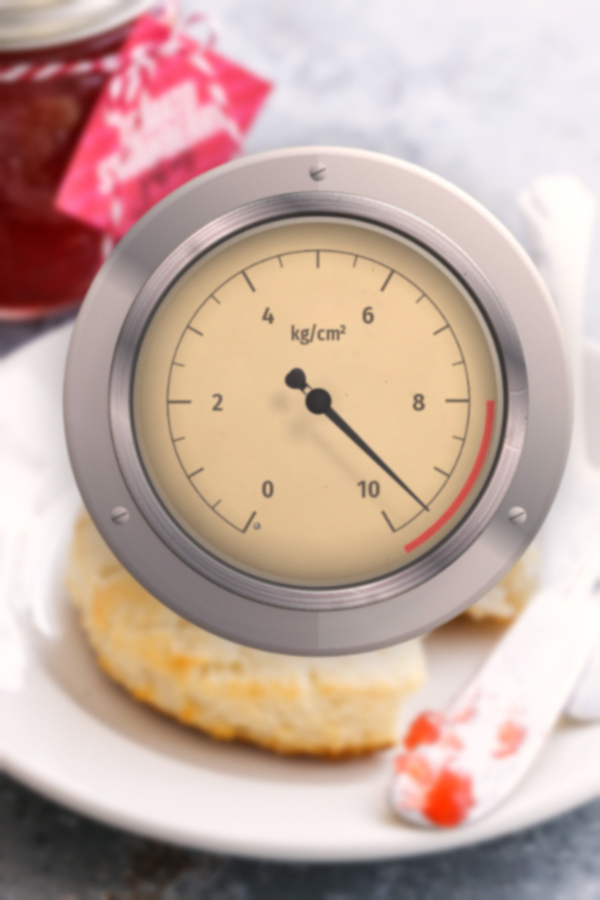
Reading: 9.5 kg/cm²
